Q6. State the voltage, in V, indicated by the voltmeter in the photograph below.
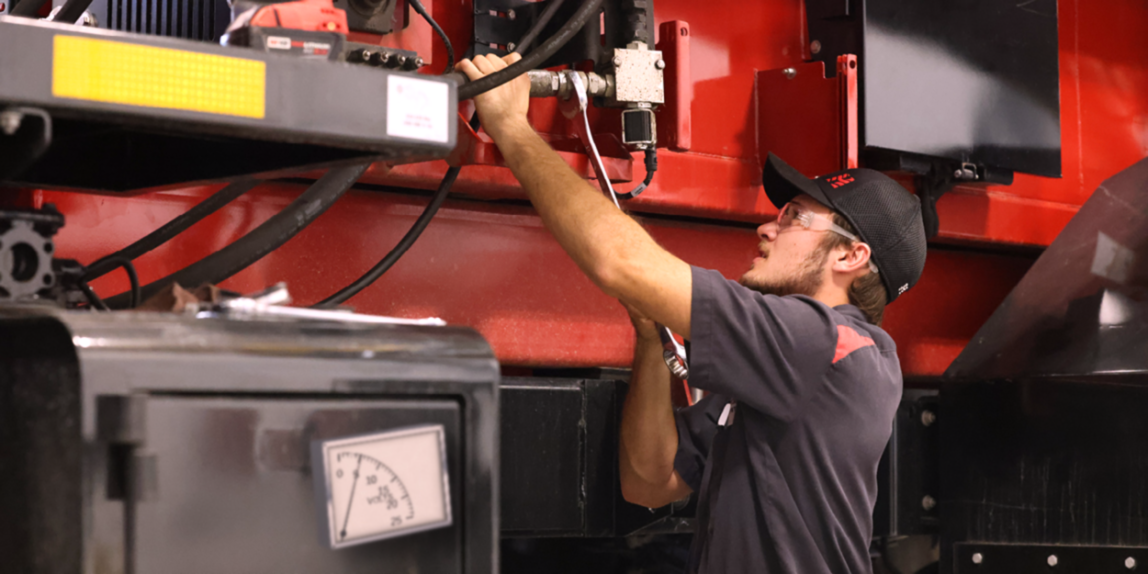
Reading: 5 V
